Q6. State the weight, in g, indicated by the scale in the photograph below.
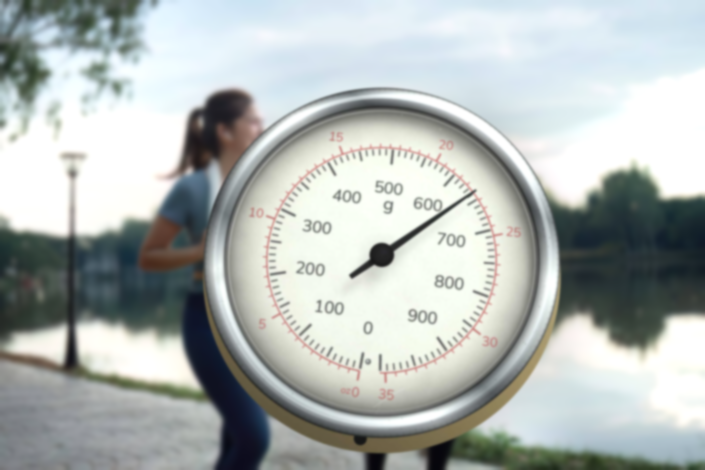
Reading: 640 g
